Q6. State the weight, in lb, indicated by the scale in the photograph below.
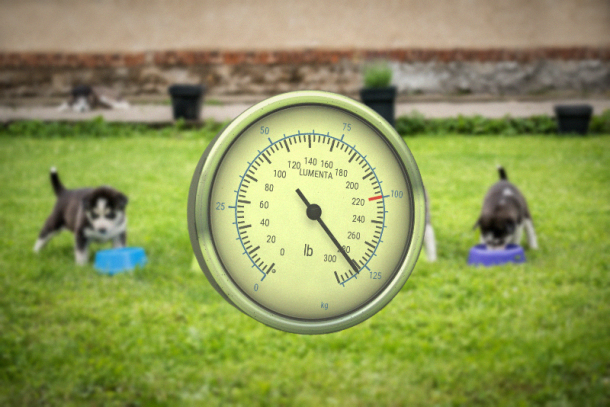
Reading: 284 lb
